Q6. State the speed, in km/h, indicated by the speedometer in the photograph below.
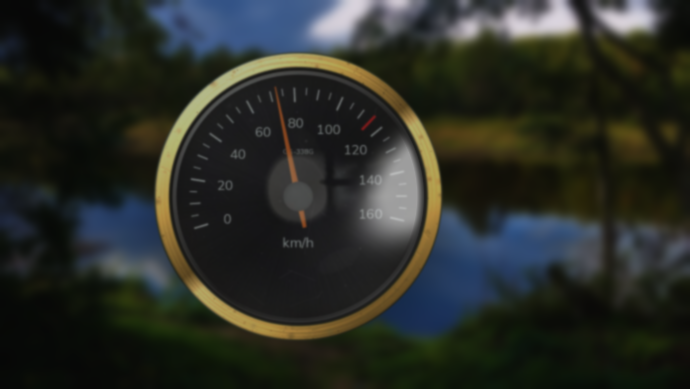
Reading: 72.5 km/h
